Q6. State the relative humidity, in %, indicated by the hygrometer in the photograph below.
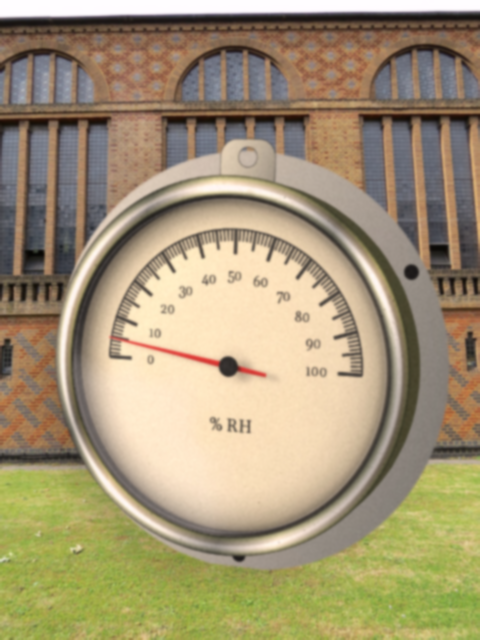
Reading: 5 %
